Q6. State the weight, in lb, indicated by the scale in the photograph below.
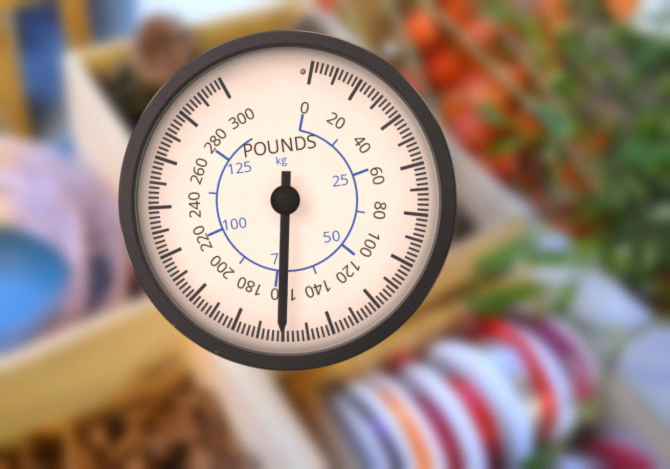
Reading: 160 lb
